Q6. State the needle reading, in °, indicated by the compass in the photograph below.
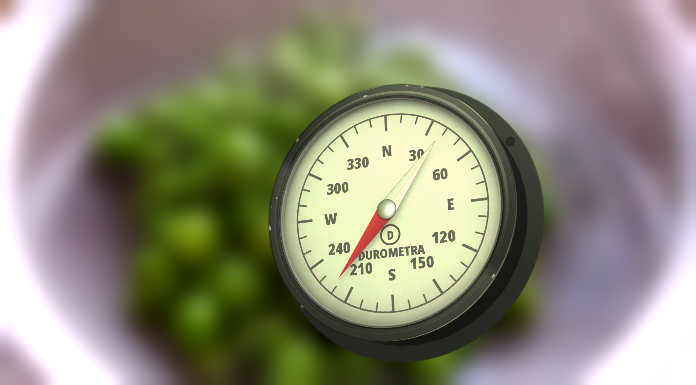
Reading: 220 °
